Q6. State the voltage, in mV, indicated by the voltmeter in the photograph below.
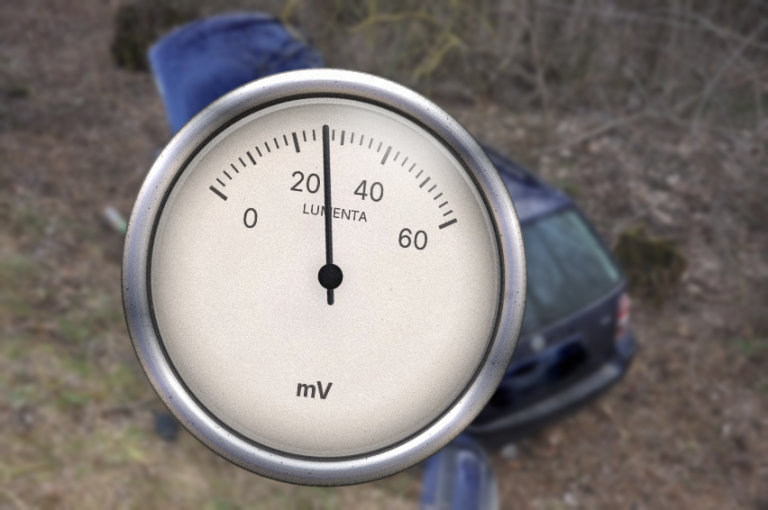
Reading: 26 mV
